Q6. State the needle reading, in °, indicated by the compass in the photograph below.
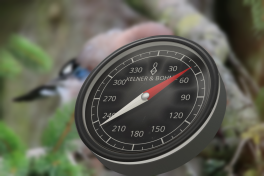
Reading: 50 °
